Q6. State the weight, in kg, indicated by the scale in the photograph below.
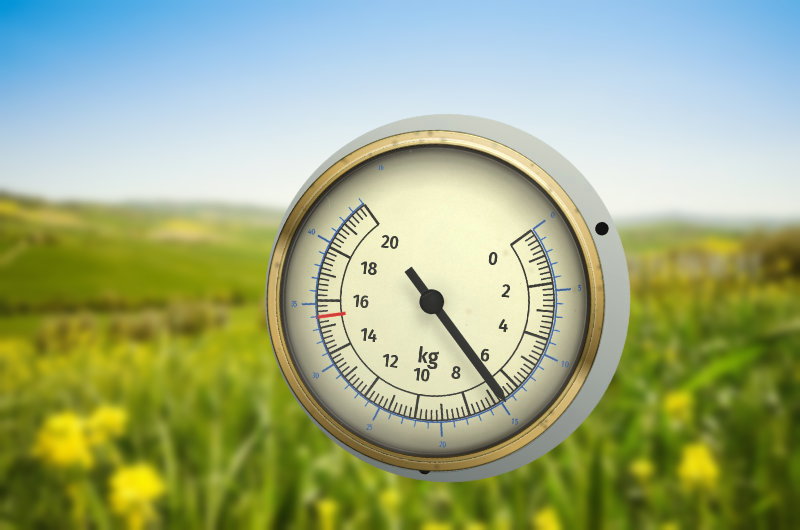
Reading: 6.6 kg
